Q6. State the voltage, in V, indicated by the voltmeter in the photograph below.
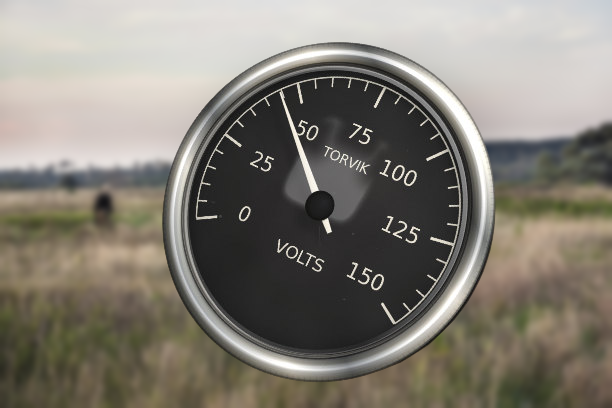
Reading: 45 V
